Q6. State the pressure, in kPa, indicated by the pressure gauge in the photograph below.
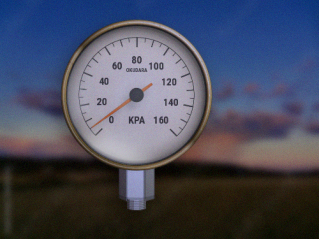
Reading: 5 kPa
